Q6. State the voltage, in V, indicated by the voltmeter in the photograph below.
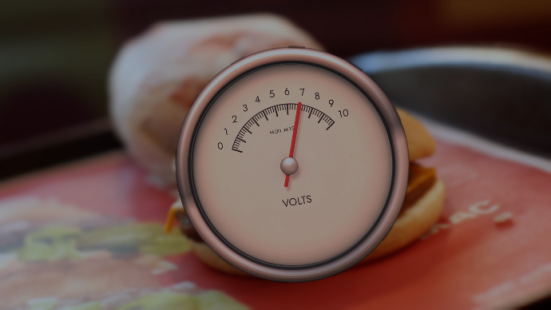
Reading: 7 V
